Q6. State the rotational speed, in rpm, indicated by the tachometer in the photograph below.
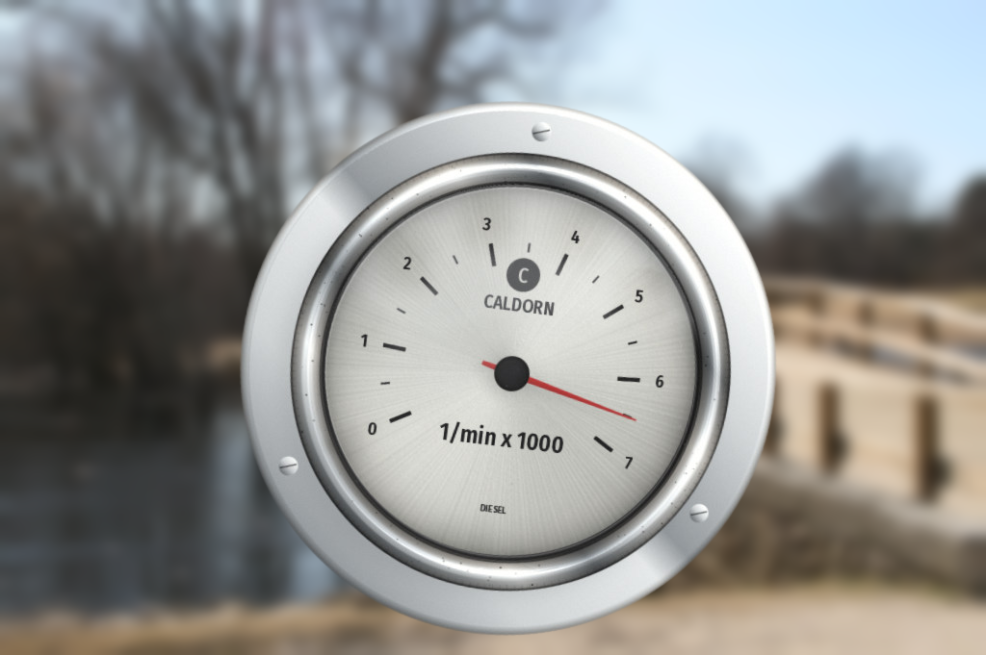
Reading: 6500 rpm
